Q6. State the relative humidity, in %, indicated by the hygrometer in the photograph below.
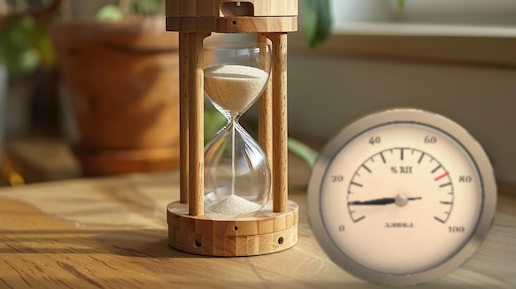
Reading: 10 %
